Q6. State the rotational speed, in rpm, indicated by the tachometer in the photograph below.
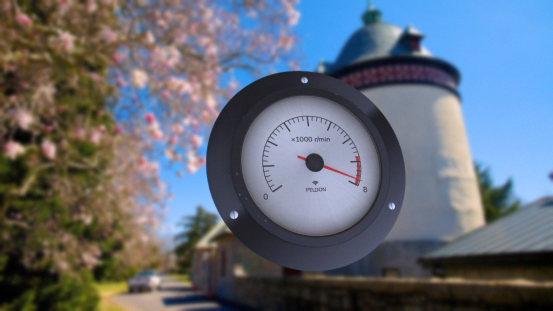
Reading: 7800 rpm
